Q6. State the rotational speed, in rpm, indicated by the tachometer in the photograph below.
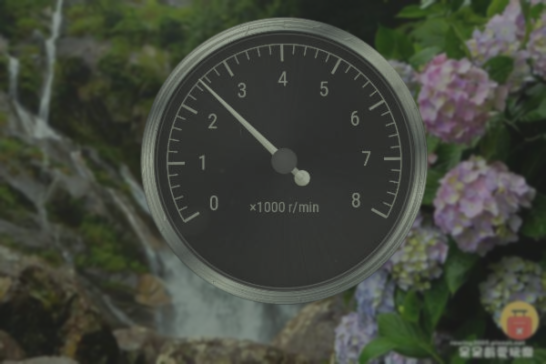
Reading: 2500 rpm
